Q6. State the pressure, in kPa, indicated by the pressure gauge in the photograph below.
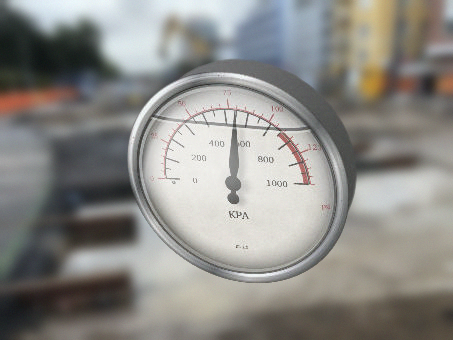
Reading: 550 kPa
